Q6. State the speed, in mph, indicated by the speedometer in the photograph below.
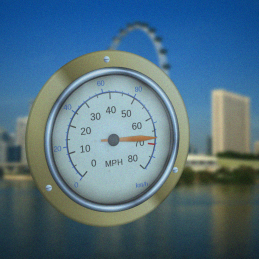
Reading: 67.5 mph
